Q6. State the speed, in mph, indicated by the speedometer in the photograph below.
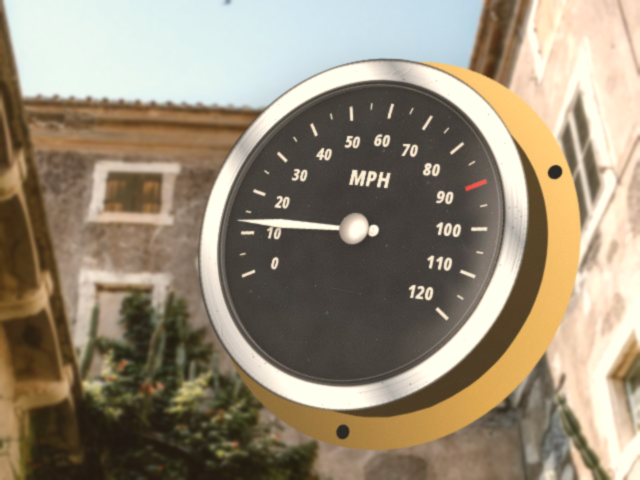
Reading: 12.5 mph
